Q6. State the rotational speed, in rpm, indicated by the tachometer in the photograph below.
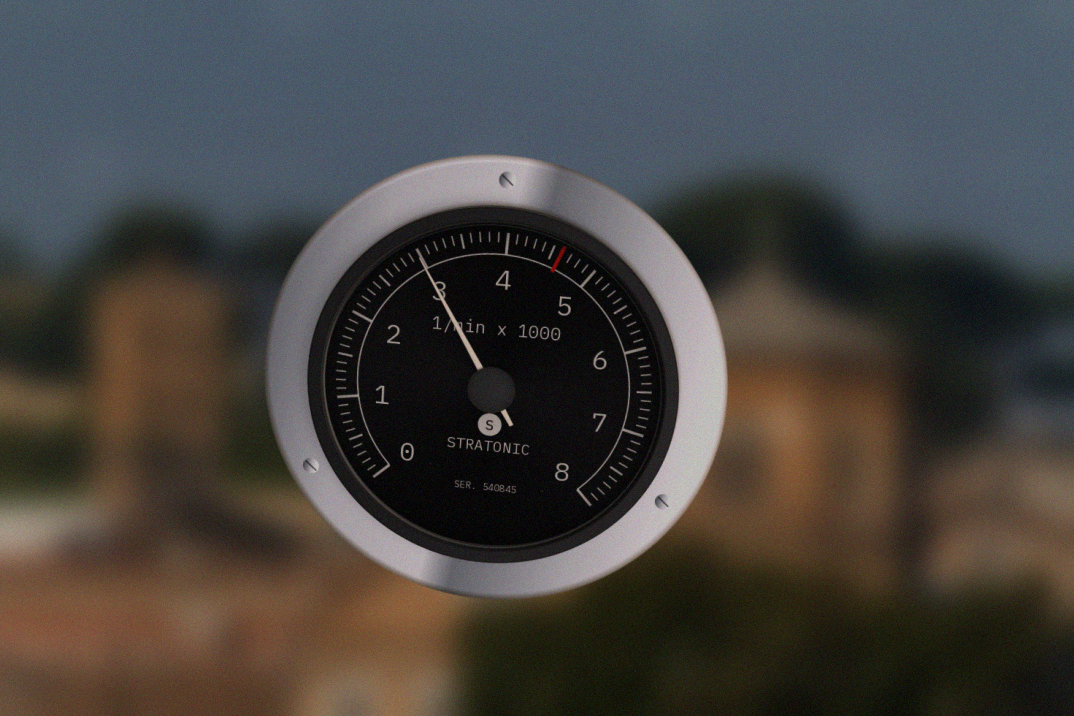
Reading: 3000 rpm
